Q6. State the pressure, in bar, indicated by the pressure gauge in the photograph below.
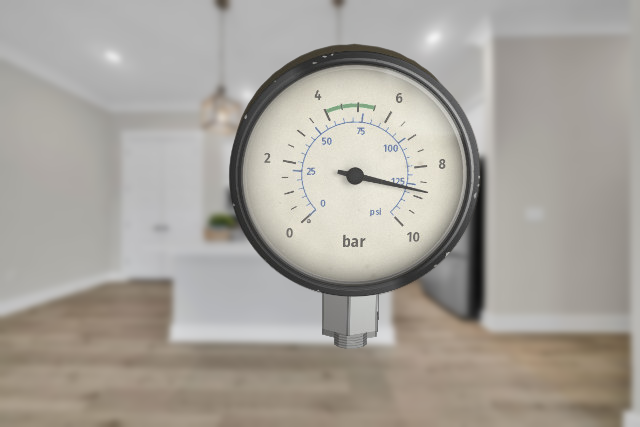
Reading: 8.75 bar
